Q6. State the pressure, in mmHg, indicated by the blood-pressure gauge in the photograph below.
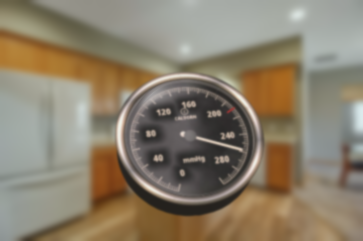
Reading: 260 mmHg
